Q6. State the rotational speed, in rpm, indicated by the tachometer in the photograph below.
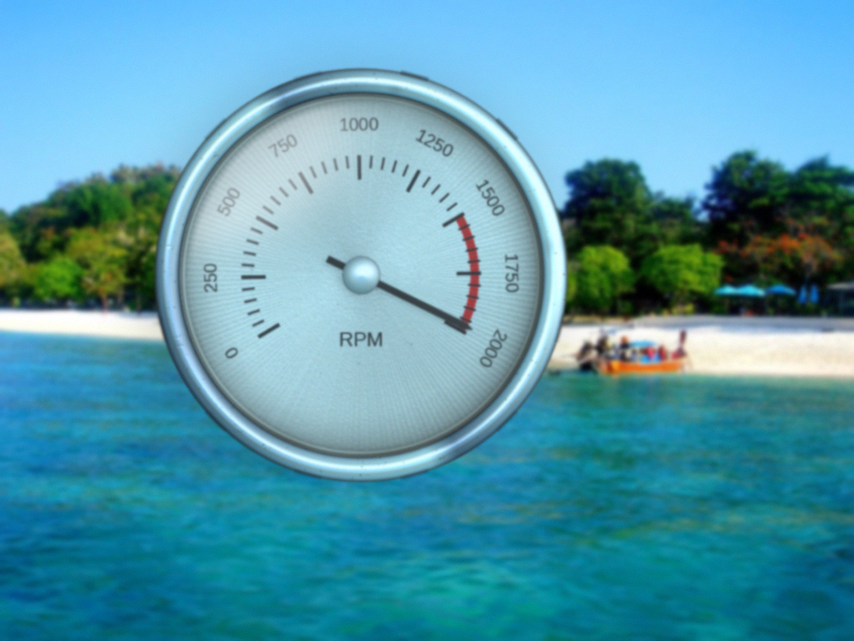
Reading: 1975 rpm
